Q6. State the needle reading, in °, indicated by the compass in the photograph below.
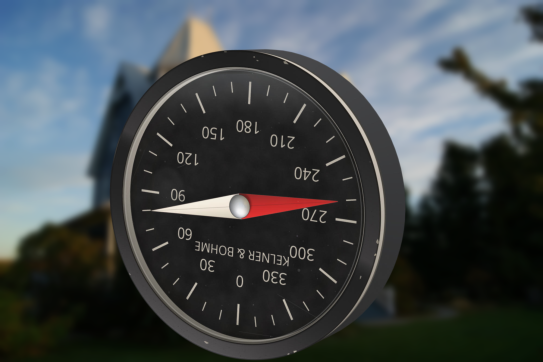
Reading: 260 °
